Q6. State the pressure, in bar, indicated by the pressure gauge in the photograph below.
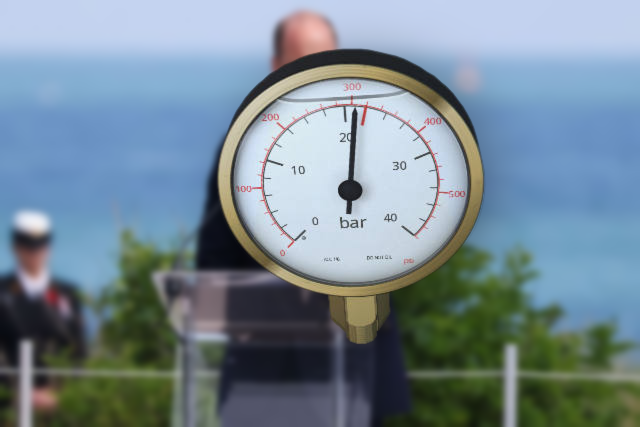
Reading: 21 bar
